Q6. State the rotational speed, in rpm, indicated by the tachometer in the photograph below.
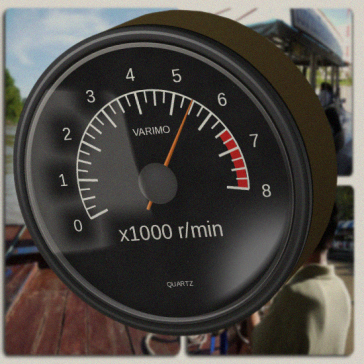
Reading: 5500 rpm
